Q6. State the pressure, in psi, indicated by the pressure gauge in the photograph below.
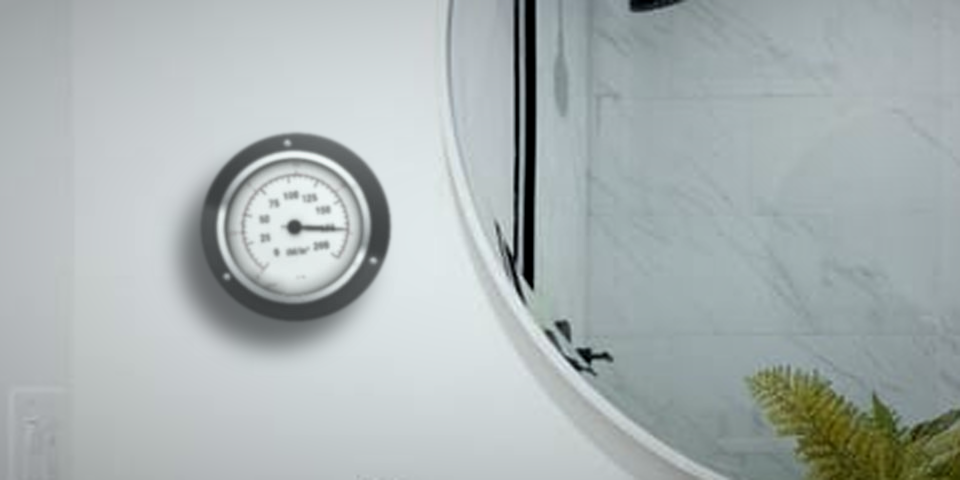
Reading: 175 psi
